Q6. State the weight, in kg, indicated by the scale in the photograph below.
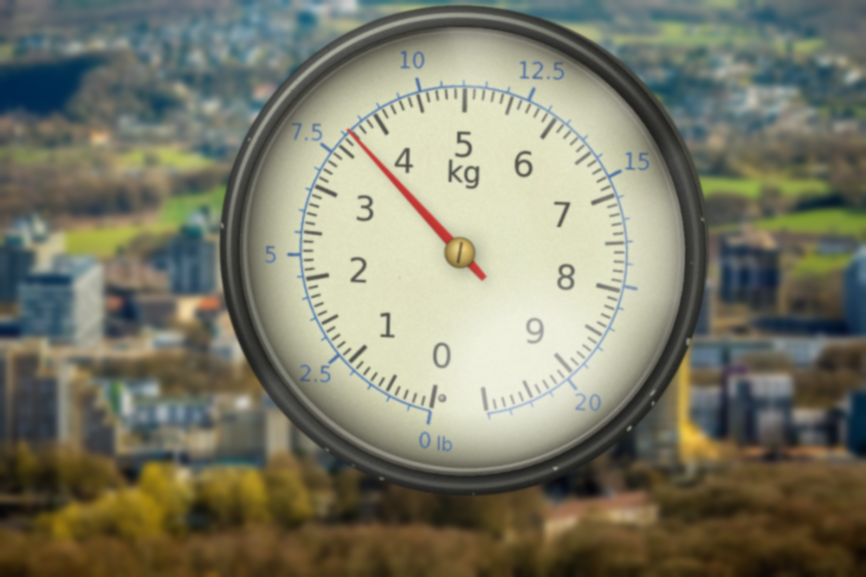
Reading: 3.7 kg
